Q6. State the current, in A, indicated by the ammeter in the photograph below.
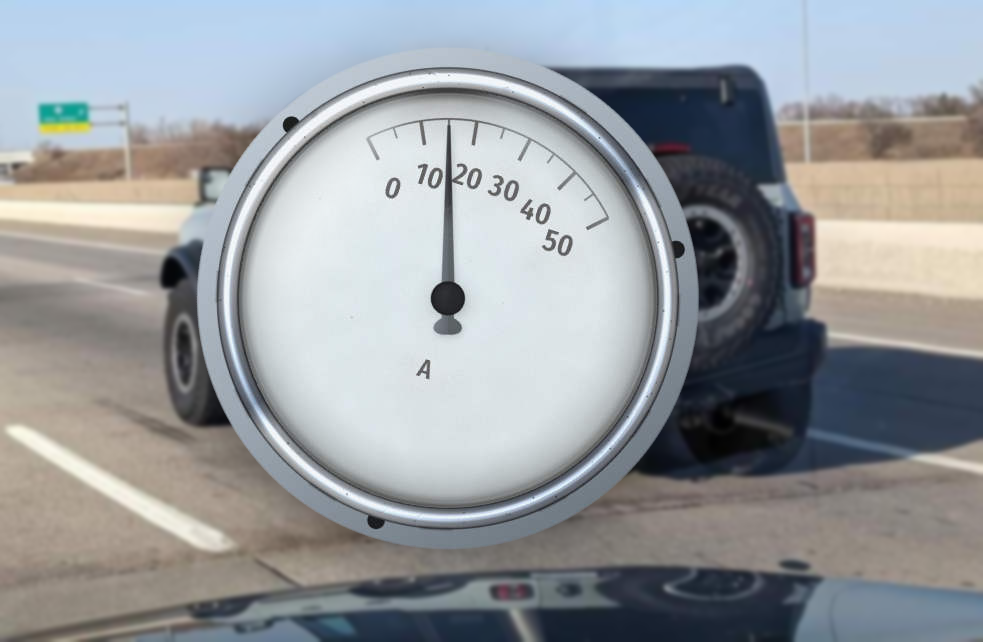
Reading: 15 A
